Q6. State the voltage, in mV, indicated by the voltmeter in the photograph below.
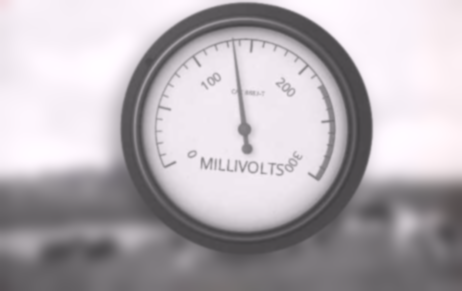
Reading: 135 mV
